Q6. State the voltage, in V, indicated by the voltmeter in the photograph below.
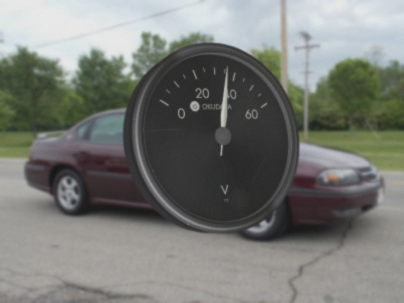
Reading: 35 V
